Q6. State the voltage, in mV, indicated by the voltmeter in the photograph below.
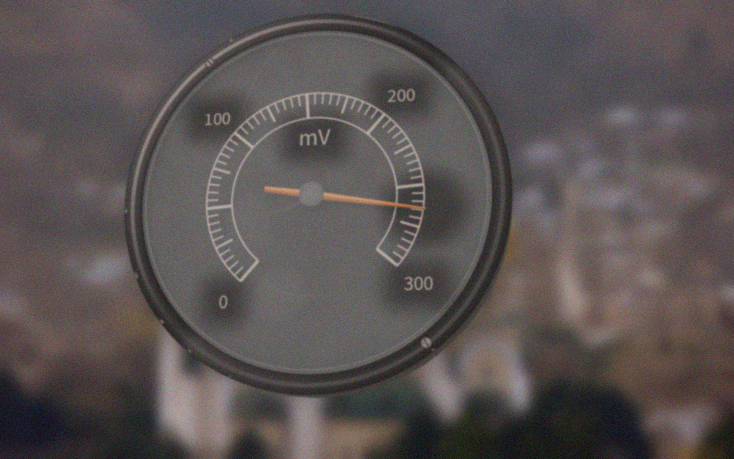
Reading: 265 mV
